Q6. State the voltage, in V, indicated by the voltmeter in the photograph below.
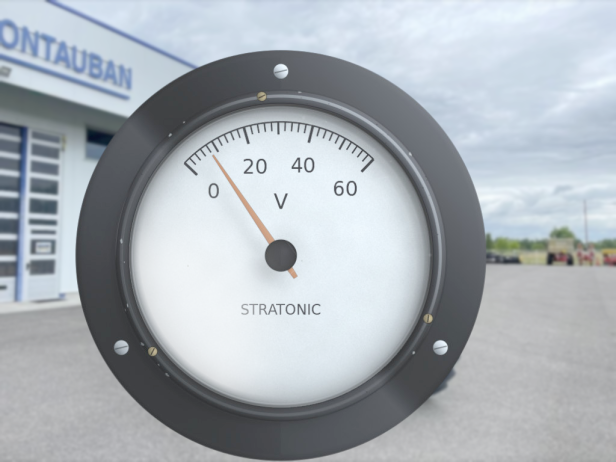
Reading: 8 V
